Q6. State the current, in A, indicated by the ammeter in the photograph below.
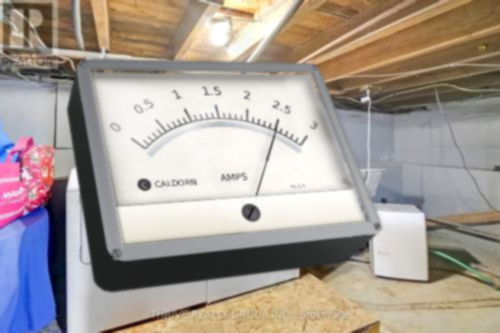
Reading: 2.5 A
